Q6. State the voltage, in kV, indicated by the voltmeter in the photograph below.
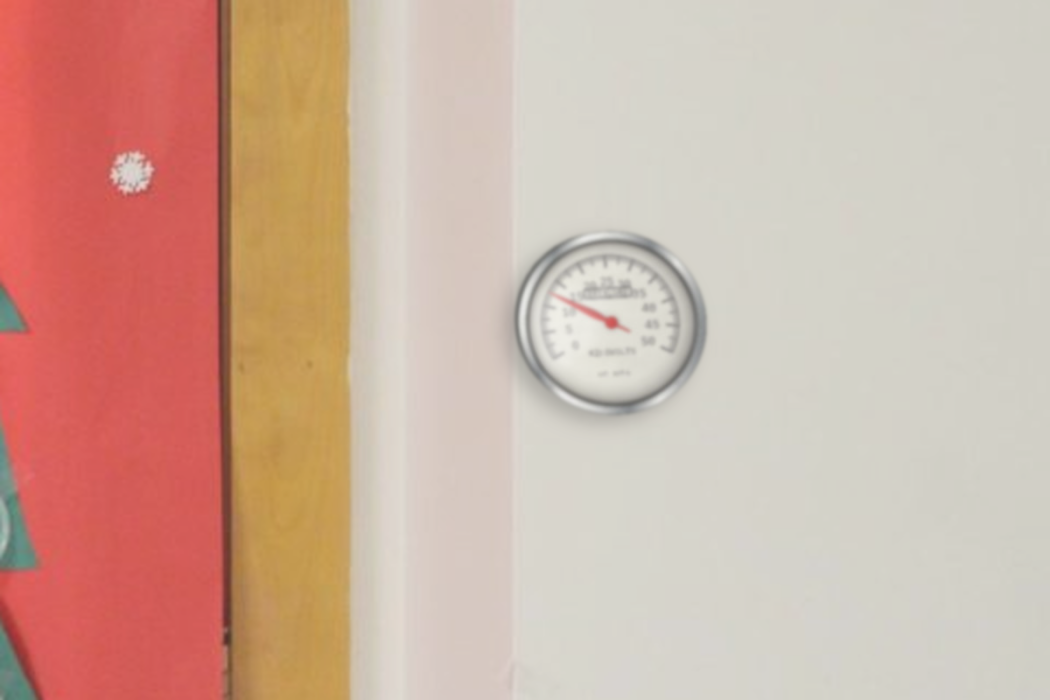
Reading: 12.5 kV
